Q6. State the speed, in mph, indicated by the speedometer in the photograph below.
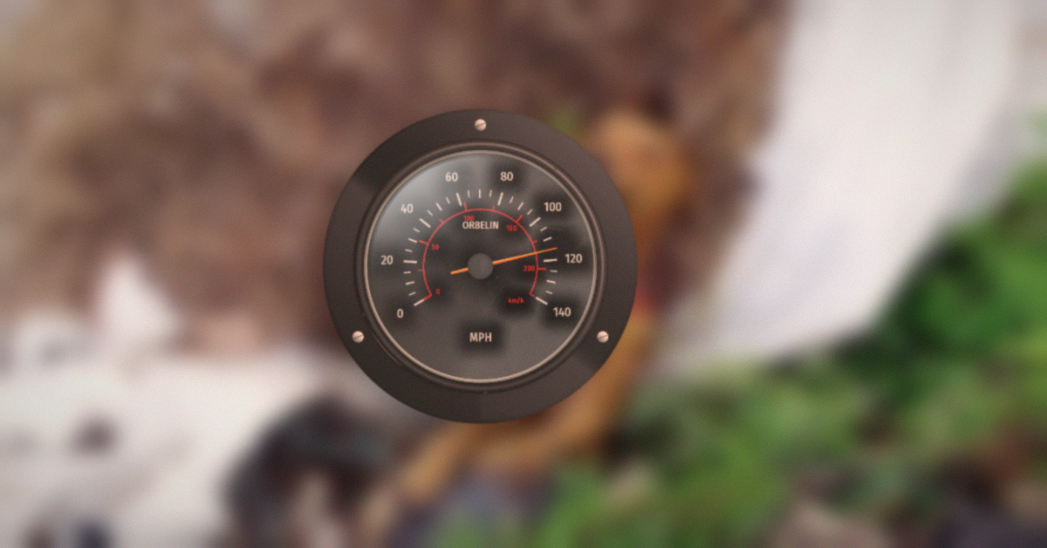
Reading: 115 mph
